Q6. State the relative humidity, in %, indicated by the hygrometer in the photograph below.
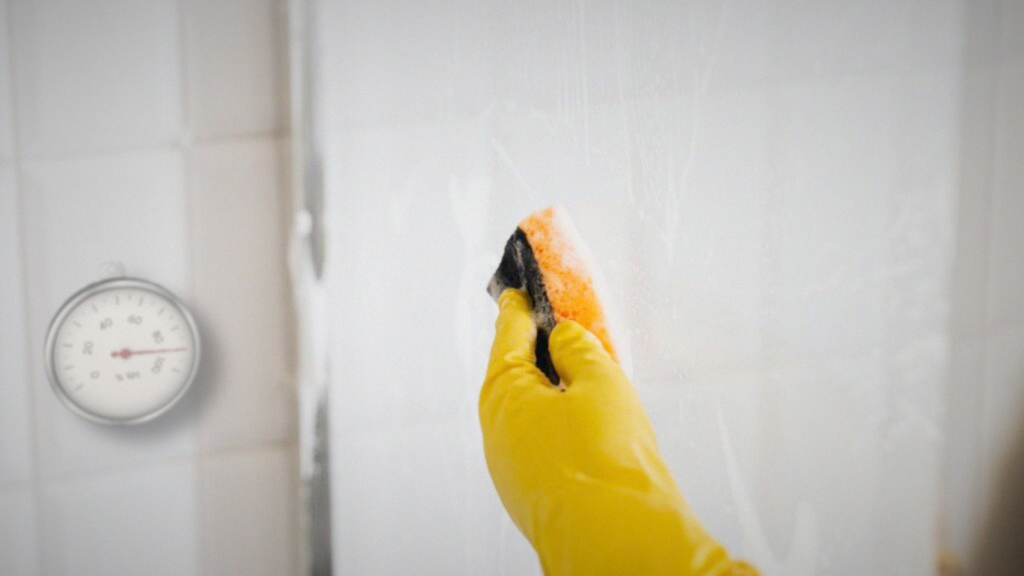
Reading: 90 %
